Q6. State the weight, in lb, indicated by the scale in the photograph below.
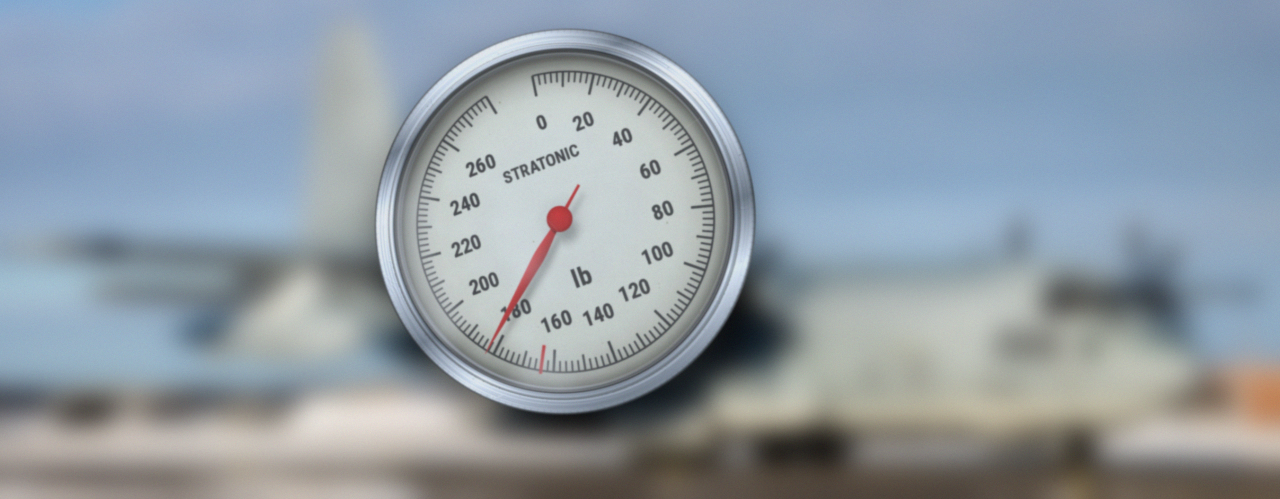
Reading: 182 lb
